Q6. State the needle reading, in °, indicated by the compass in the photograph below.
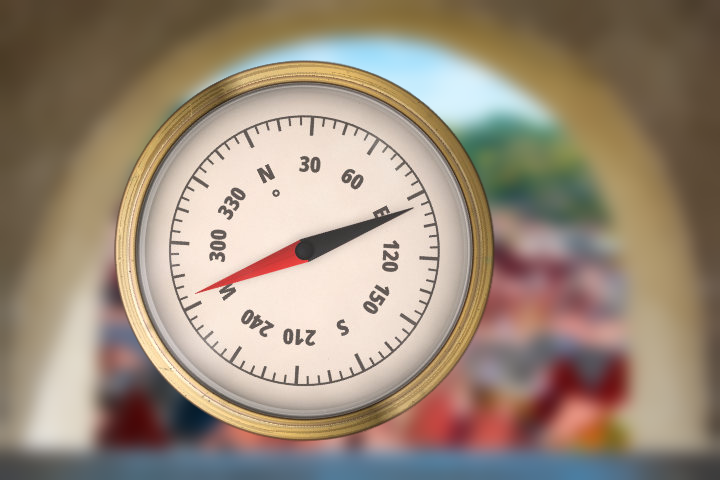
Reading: 275 °
